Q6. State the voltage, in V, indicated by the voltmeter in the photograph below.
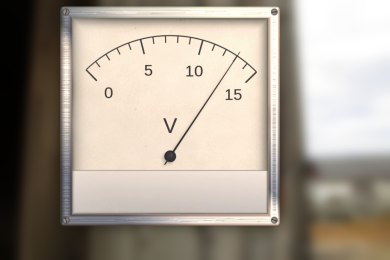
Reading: 13 V
